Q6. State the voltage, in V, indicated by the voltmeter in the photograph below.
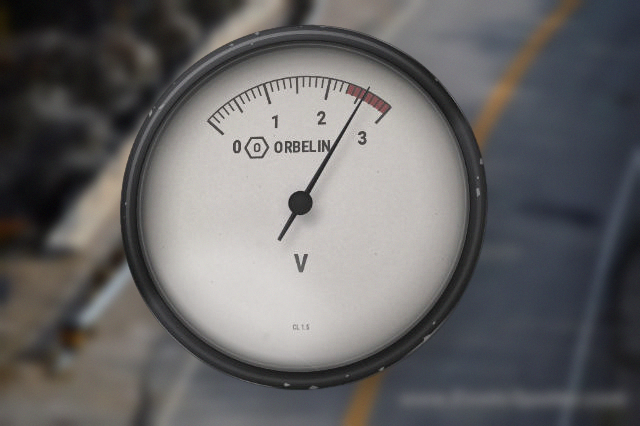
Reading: 2.6 V
